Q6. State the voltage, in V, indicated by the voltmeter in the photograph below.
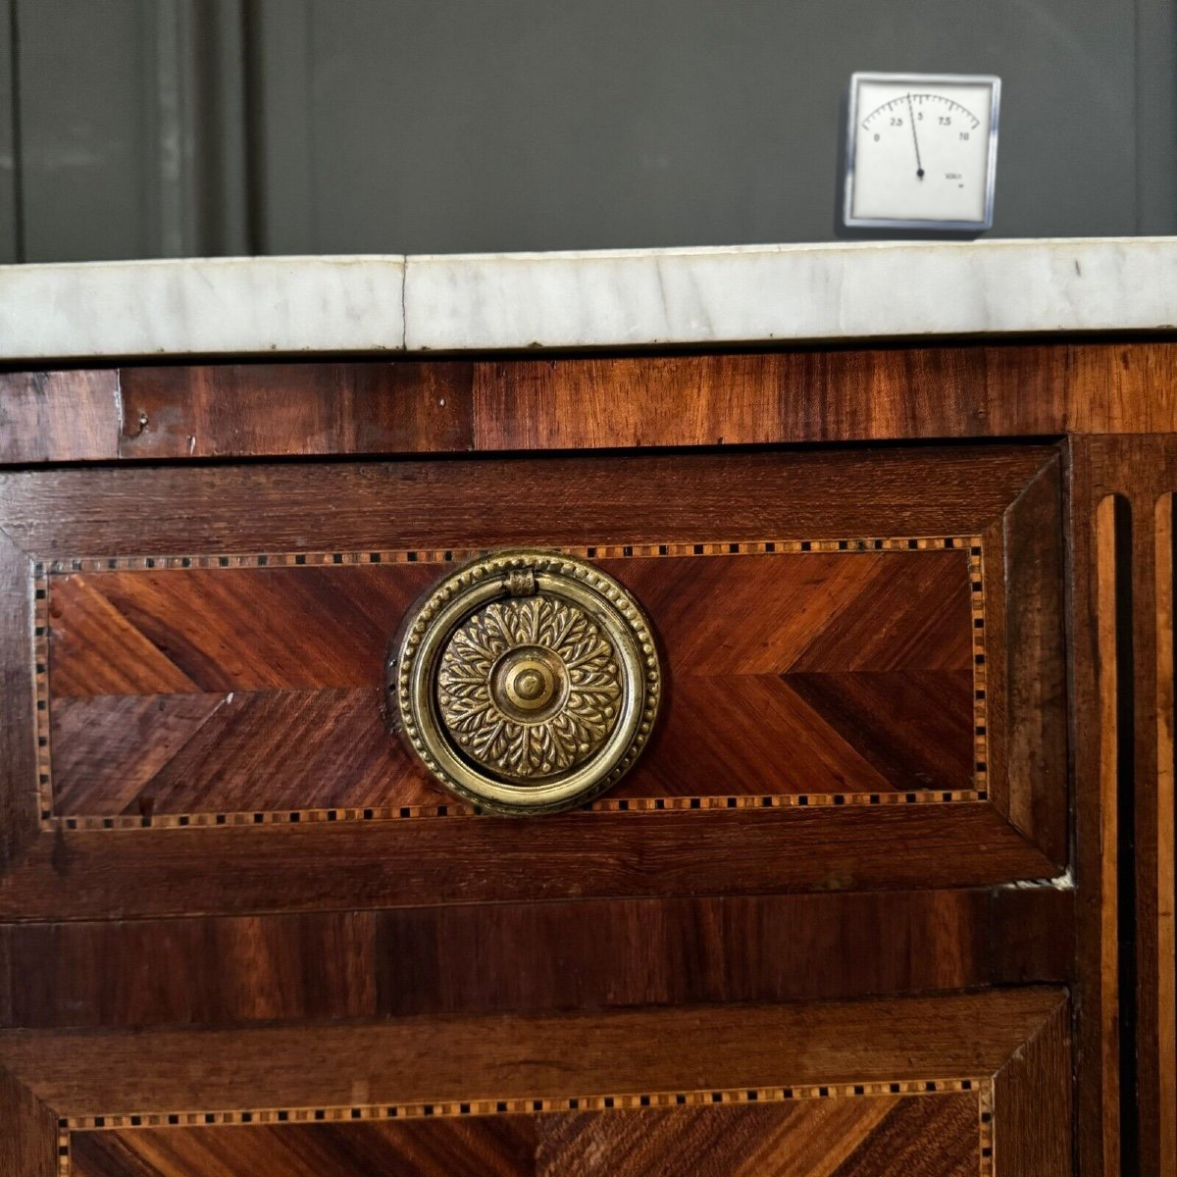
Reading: 4 V
